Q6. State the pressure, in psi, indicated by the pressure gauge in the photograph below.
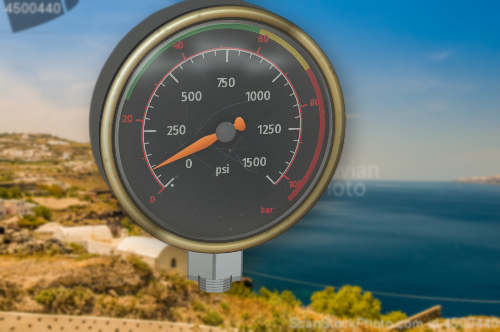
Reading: 100 psi
